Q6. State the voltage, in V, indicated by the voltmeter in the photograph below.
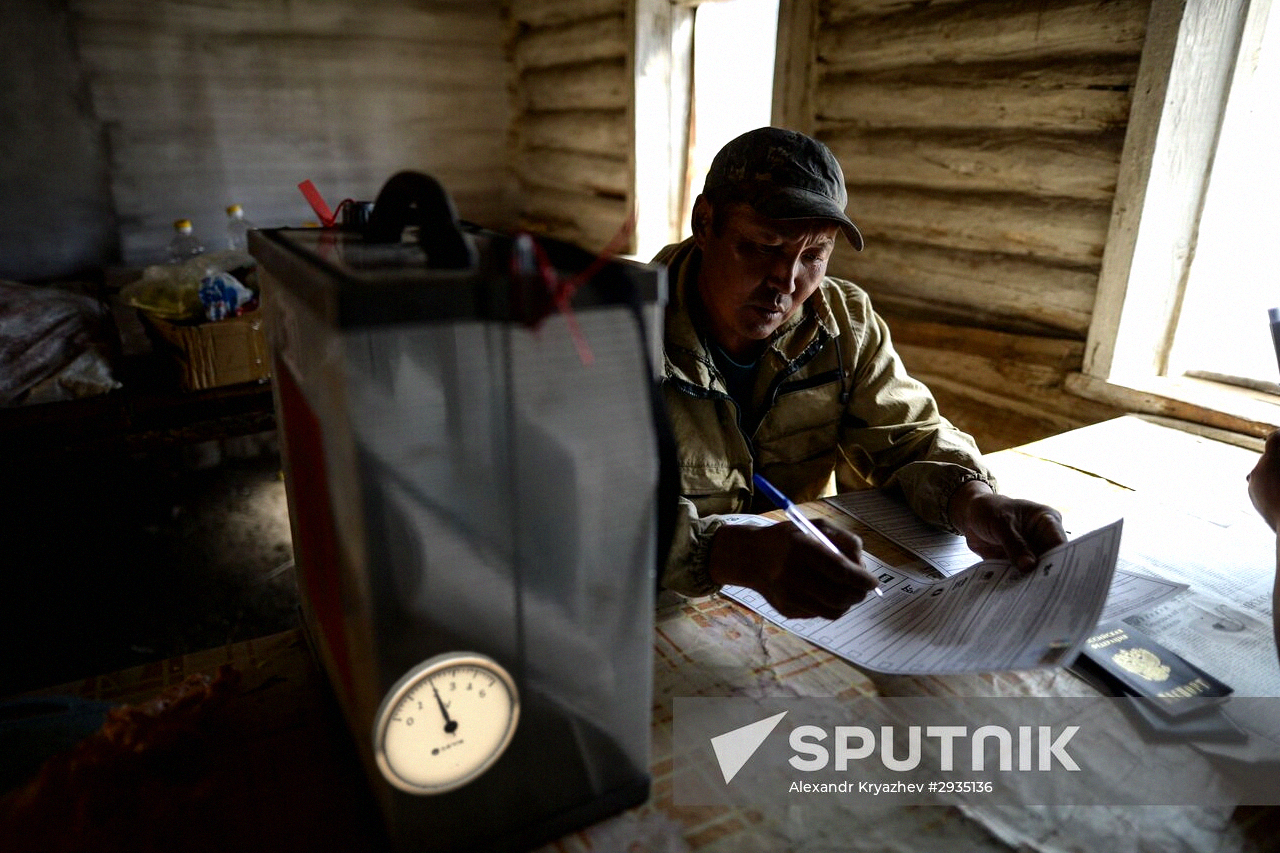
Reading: 2 V
